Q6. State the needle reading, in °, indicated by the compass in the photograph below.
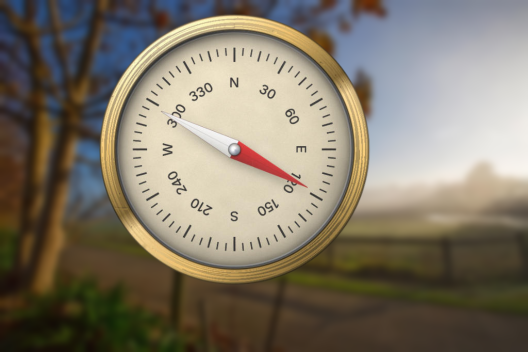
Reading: 117.5 °
